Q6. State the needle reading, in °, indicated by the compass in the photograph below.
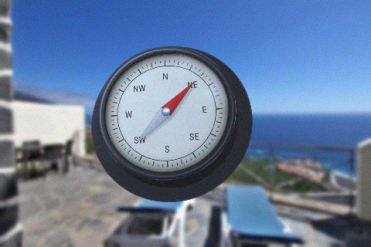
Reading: 45 °
